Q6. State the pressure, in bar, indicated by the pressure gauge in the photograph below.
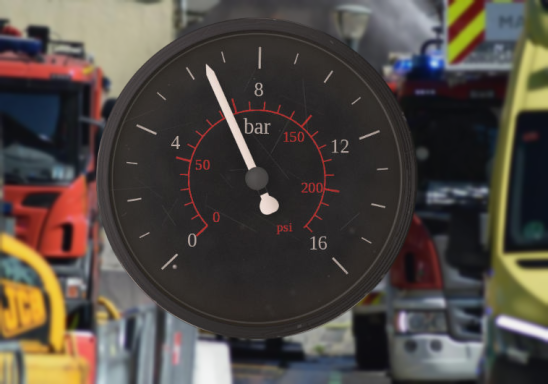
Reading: 6.5 bar
